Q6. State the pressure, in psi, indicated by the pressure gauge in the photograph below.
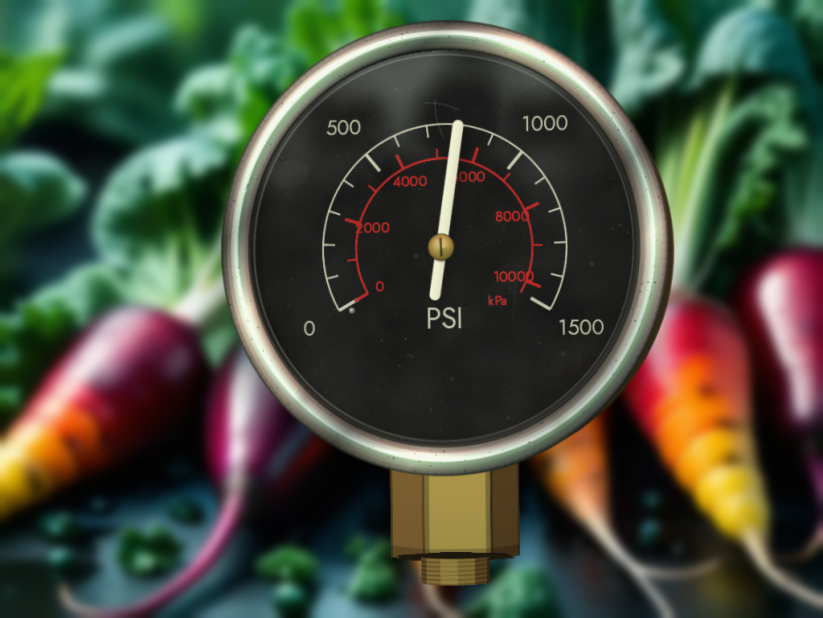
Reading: 800 psi
